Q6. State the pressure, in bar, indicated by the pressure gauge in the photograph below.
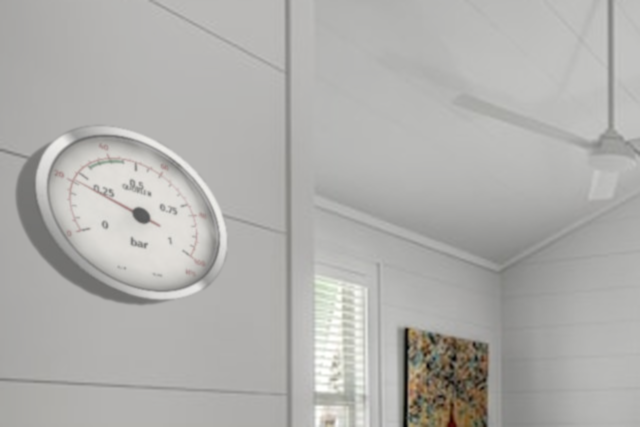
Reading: 0.2 bar
